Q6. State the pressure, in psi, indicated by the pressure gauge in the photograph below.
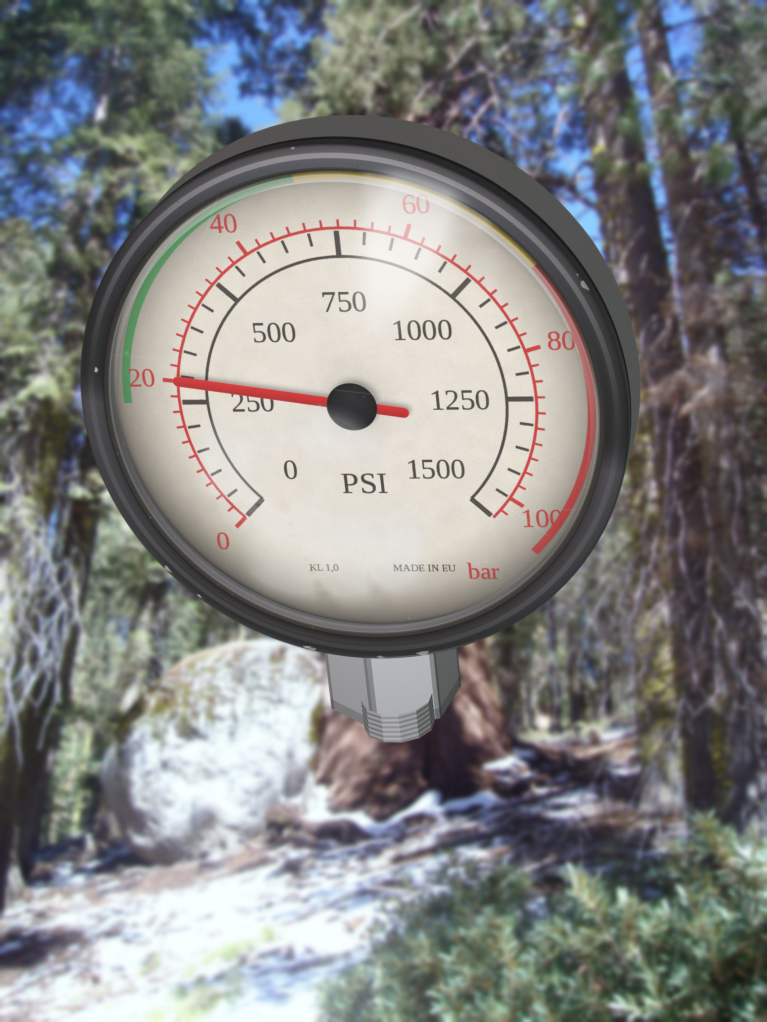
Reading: 300 psi
